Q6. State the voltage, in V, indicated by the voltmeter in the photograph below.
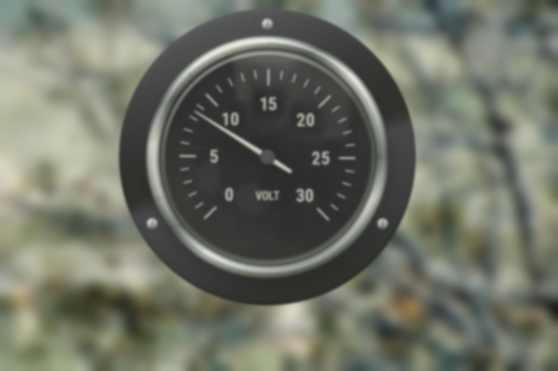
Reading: 8.5 V
